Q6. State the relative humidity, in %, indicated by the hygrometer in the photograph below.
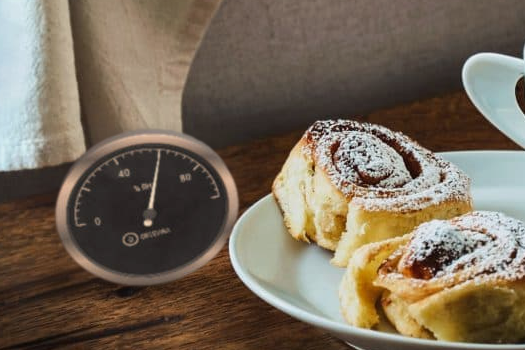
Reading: 60 %
